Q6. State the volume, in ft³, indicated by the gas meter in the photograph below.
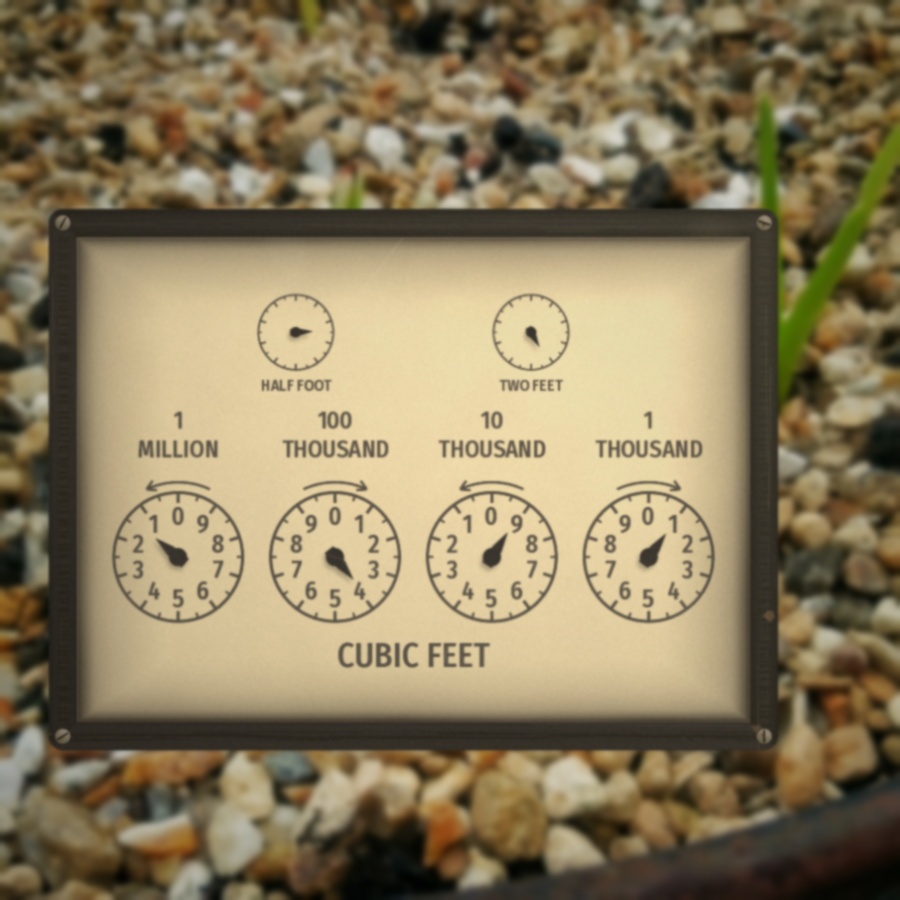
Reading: 139100 ft³
